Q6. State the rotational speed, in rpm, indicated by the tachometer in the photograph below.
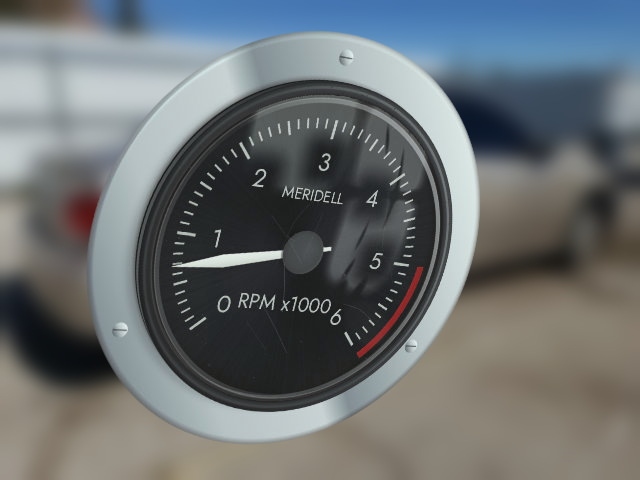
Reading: 700 rpm
